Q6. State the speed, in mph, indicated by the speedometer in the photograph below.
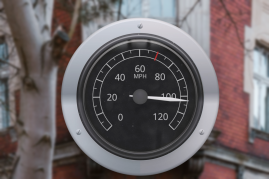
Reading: 102.5 mph
